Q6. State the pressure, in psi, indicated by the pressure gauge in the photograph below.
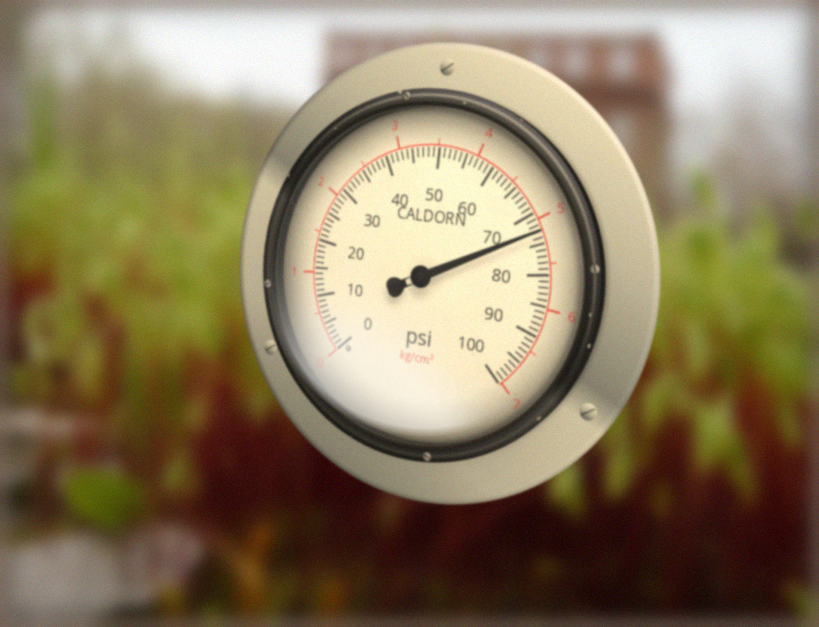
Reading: 73 psi
